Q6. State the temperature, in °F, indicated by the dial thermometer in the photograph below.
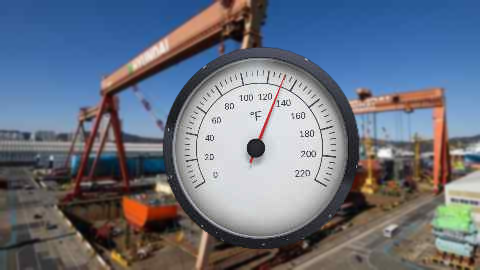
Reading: 132 °F
